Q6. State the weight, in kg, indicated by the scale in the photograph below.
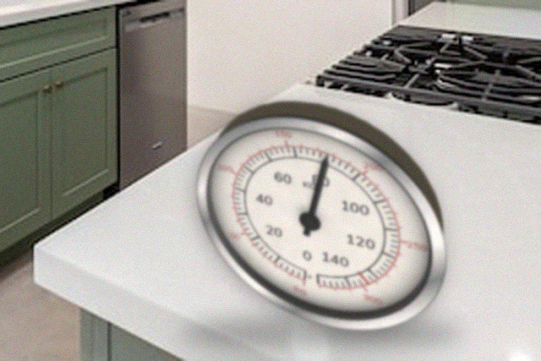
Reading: 80 kg
